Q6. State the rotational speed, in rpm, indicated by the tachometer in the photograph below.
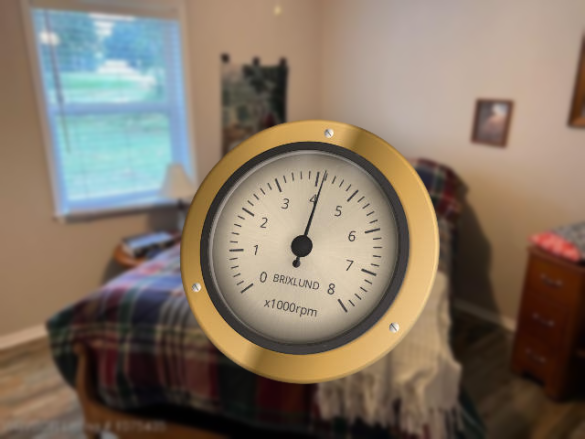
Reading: 4200 rpm
